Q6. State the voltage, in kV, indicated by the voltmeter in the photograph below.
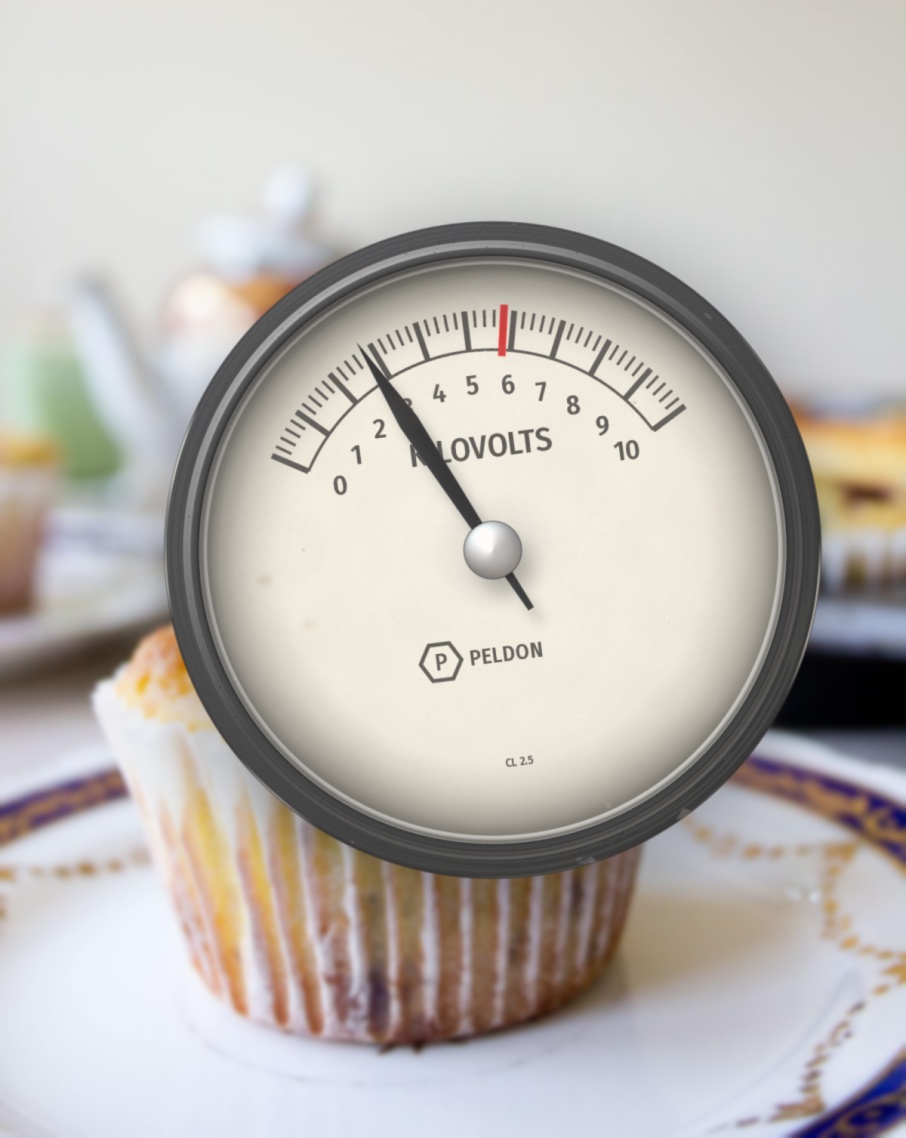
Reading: 2.8 kV
